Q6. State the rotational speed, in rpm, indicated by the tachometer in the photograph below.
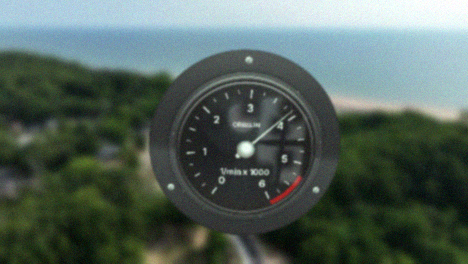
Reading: 3875 rpm
